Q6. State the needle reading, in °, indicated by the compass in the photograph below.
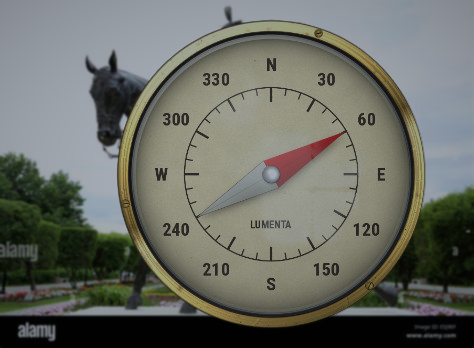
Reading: 60 °
